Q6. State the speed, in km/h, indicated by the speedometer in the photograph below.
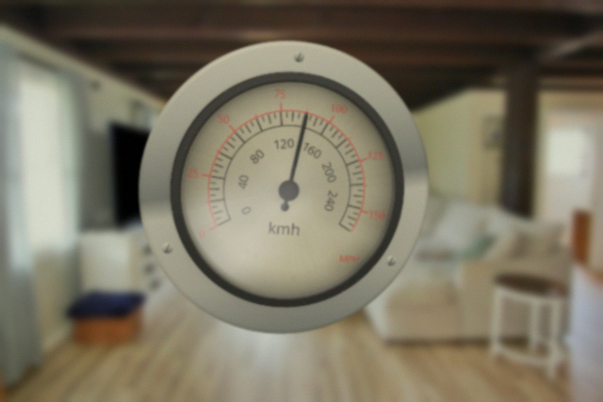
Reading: 140 km/h
